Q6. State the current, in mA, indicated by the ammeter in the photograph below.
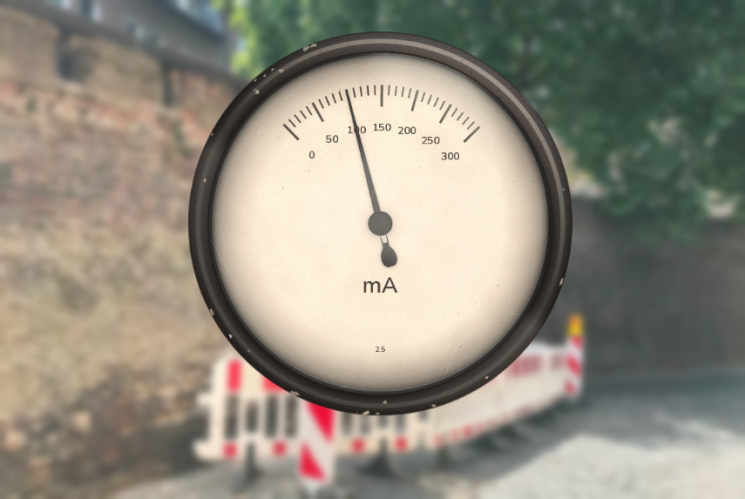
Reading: 100 mA
